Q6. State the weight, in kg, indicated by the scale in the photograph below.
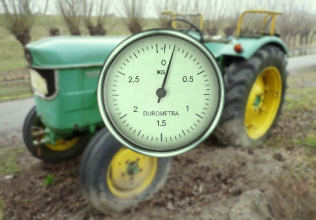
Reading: 0.1 kg
